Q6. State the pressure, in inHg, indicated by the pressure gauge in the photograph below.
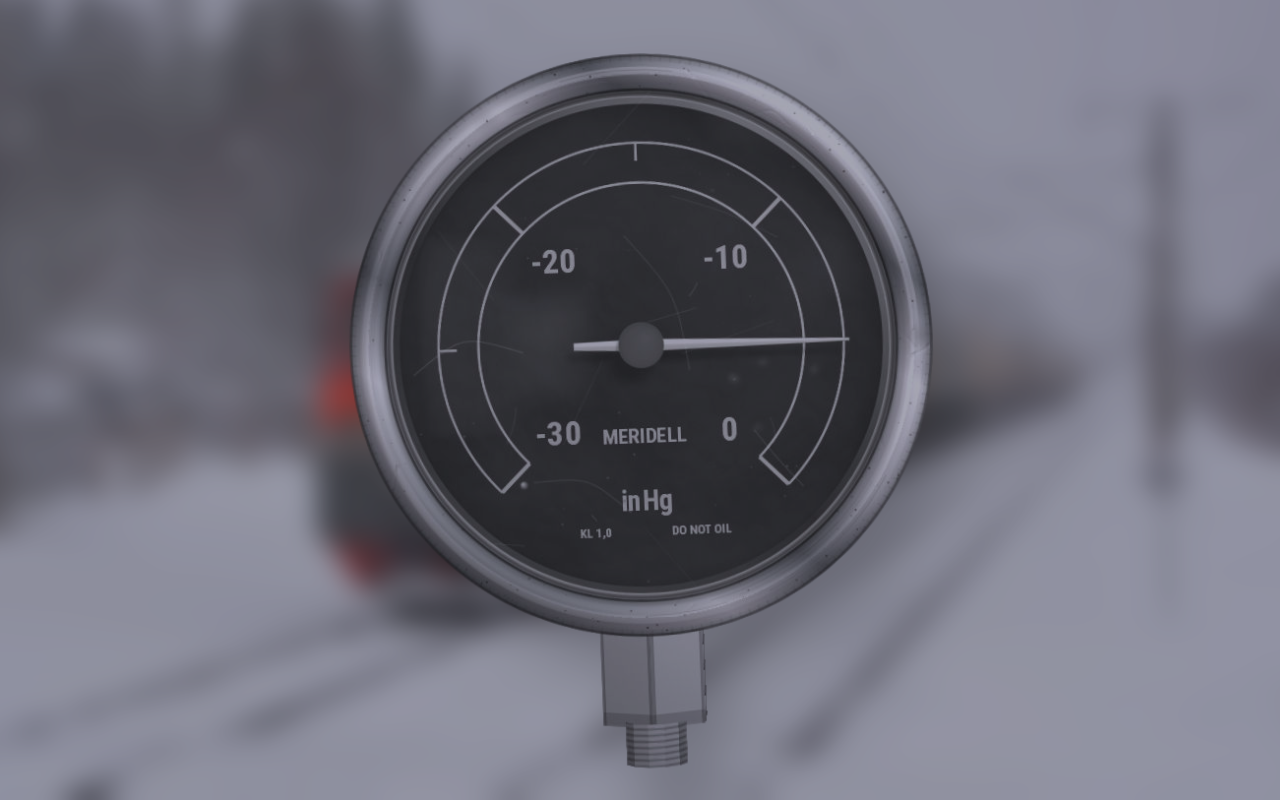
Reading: -5 inHg
